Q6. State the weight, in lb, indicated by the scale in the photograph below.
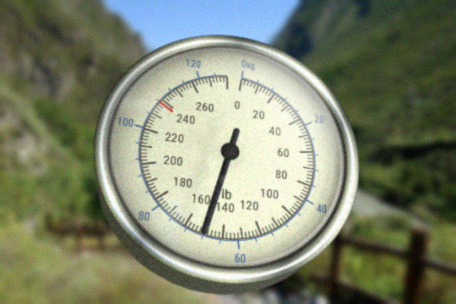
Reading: 150 lb
